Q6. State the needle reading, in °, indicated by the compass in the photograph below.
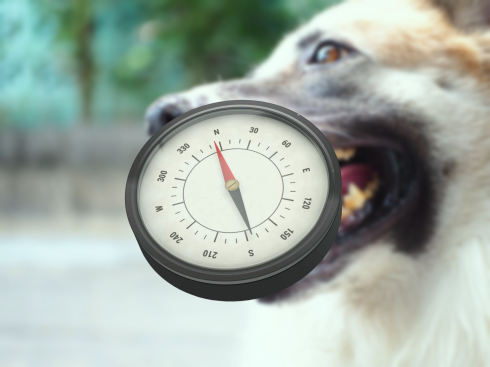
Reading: 355 °
